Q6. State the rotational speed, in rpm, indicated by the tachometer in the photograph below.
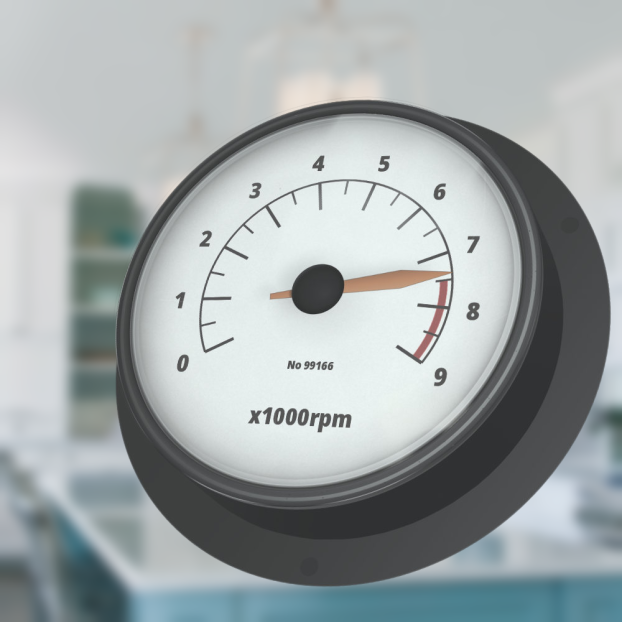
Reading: 7500 rpm
